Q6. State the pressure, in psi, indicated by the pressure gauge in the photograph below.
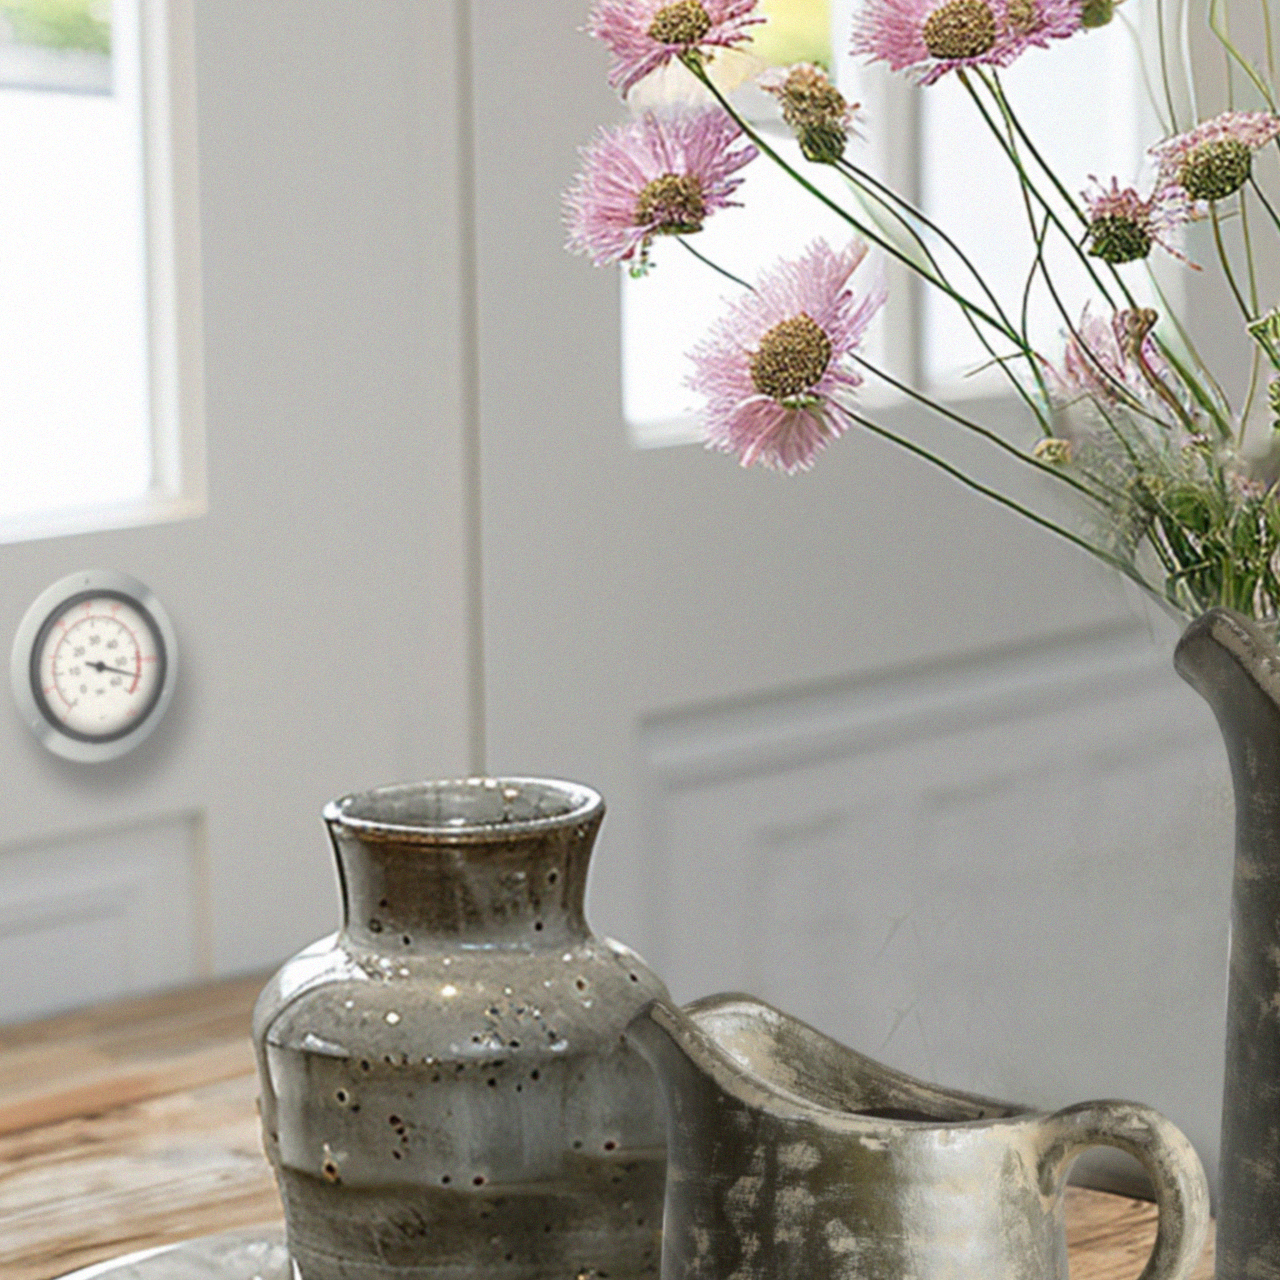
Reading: 55 psi
